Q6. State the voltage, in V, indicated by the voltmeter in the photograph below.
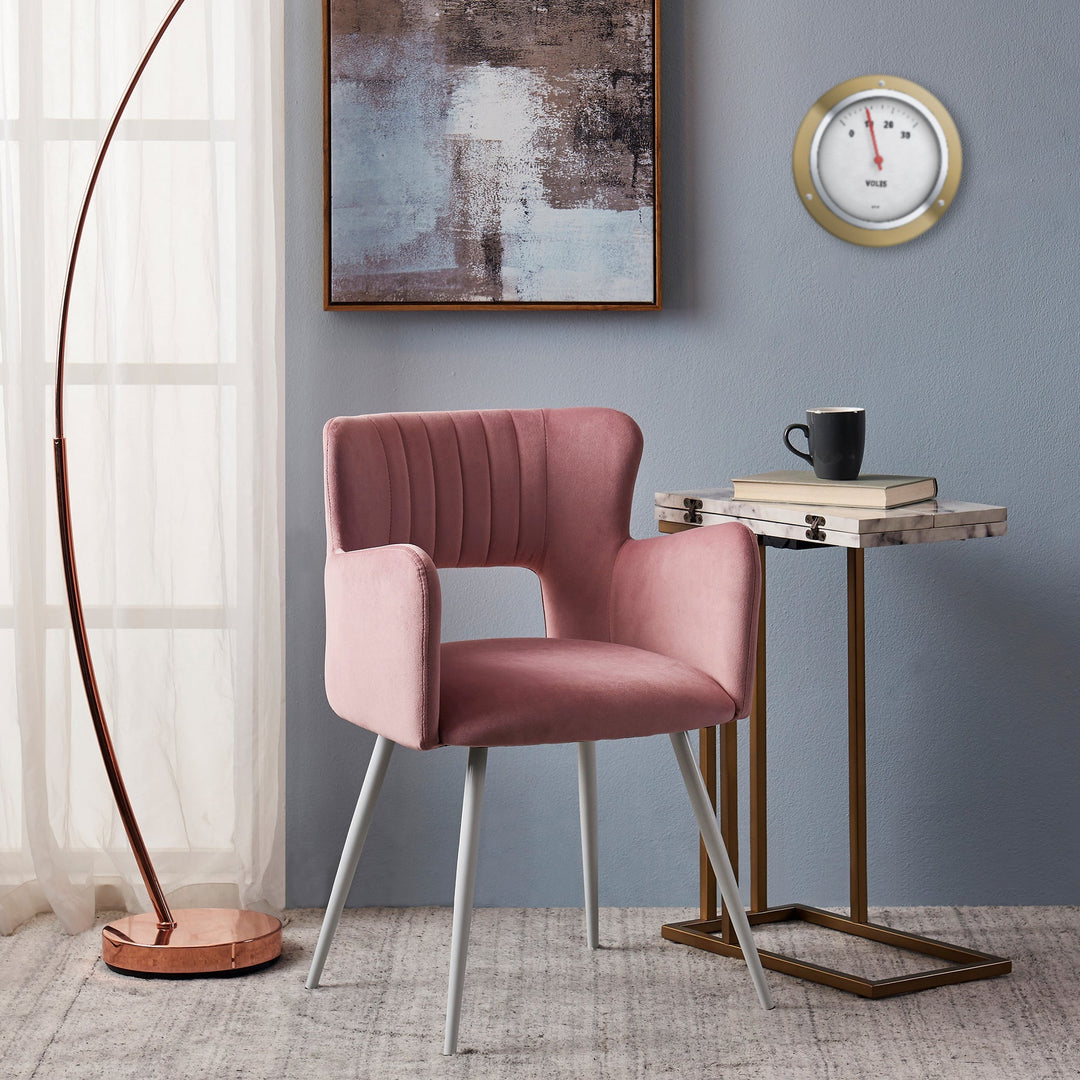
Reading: 10 V
